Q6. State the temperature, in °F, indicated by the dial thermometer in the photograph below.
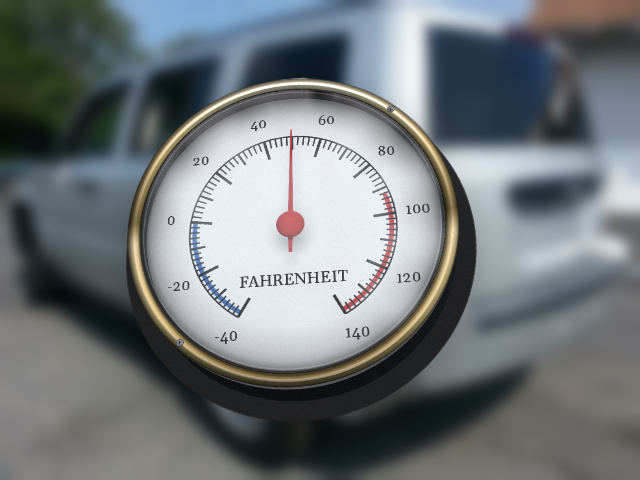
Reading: 50 °F
